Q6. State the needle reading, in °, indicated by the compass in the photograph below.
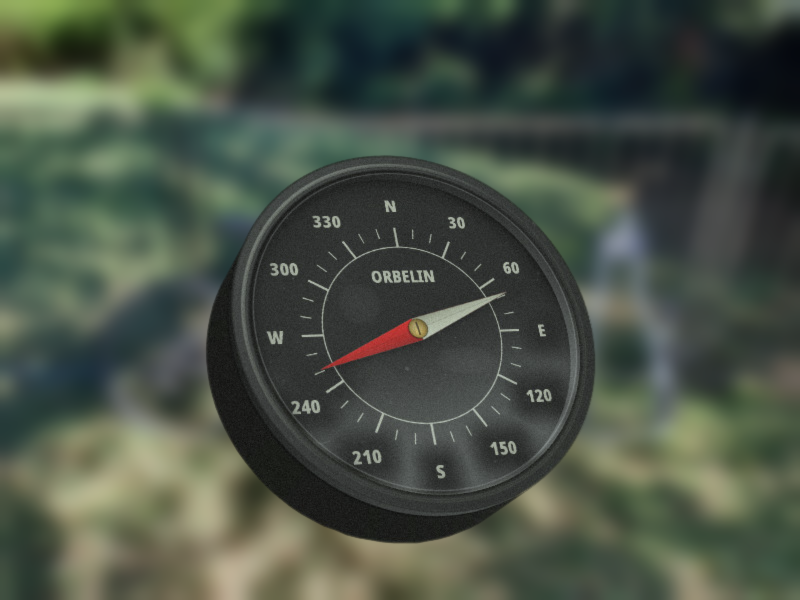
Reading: 250 °
